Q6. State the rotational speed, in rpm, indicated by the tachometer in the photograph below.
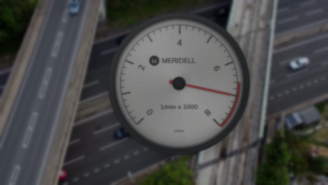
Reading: 7000 rpm
